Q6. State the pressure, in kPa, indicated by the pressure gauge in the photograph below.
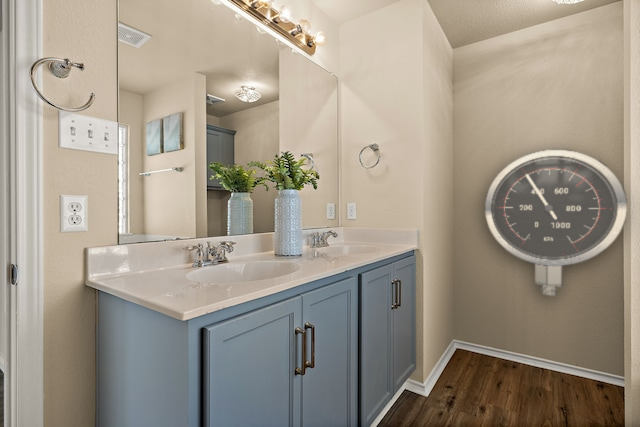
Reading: 400 kPa
